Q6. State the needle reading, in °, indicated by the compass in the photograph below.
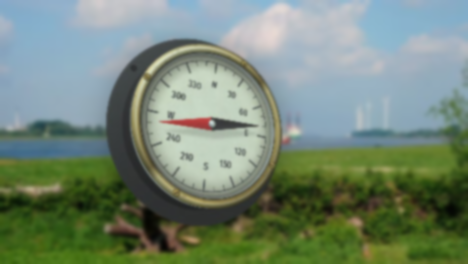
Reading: 260 °
